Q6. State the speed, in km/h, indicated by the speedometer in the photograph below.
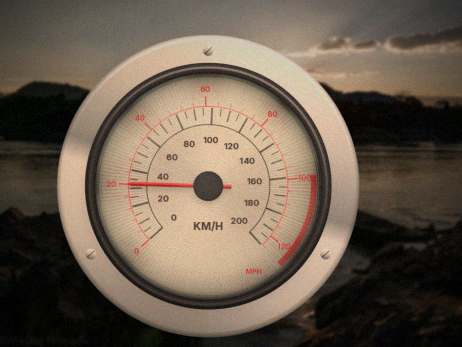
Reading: 32.5 km/h
